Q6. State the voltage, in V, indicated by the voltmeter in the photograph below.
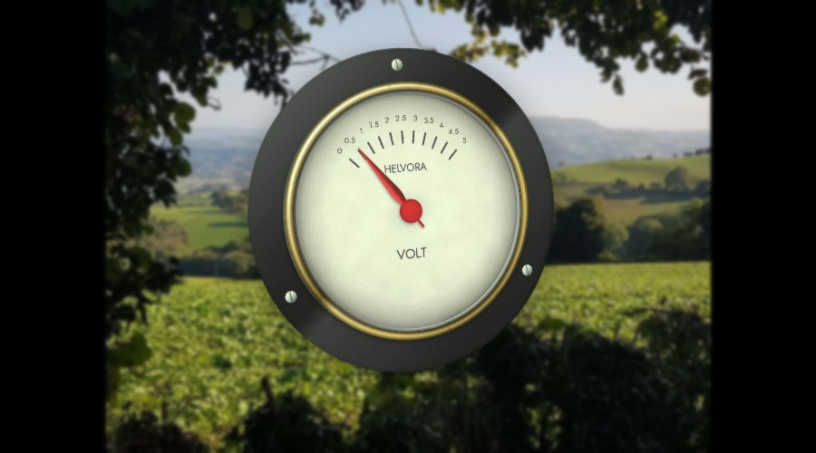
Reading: 0.5 V
